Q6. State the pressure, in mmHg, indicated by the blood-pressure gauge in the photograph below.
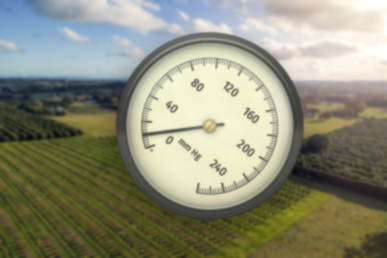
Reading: 10 mmHg
